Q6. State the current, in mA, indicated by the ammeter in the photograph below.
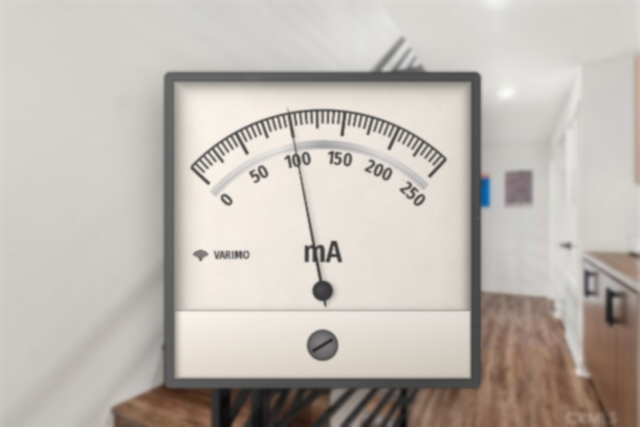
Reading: 100 mA
